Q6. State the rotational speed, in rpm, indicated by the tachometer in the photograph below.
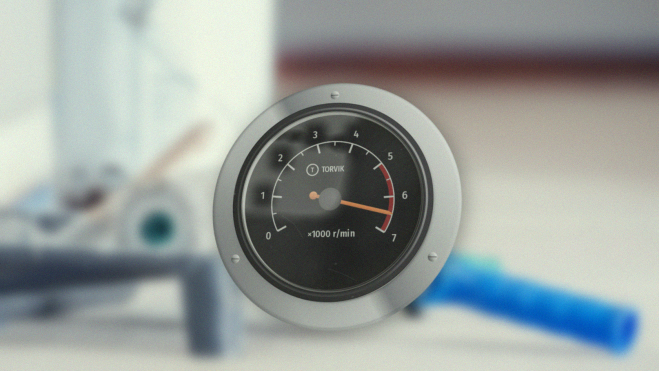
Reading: 6500 rpm
